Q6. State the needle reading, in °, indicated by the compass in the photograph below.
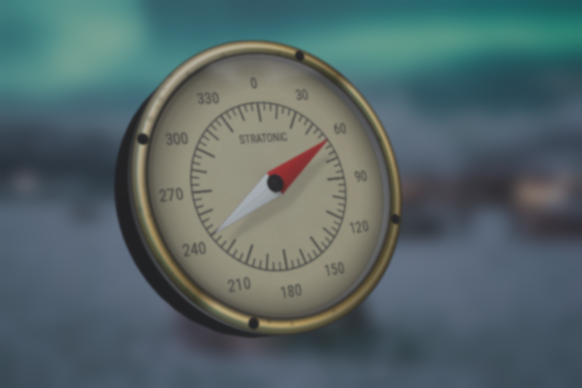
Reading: 60 °
